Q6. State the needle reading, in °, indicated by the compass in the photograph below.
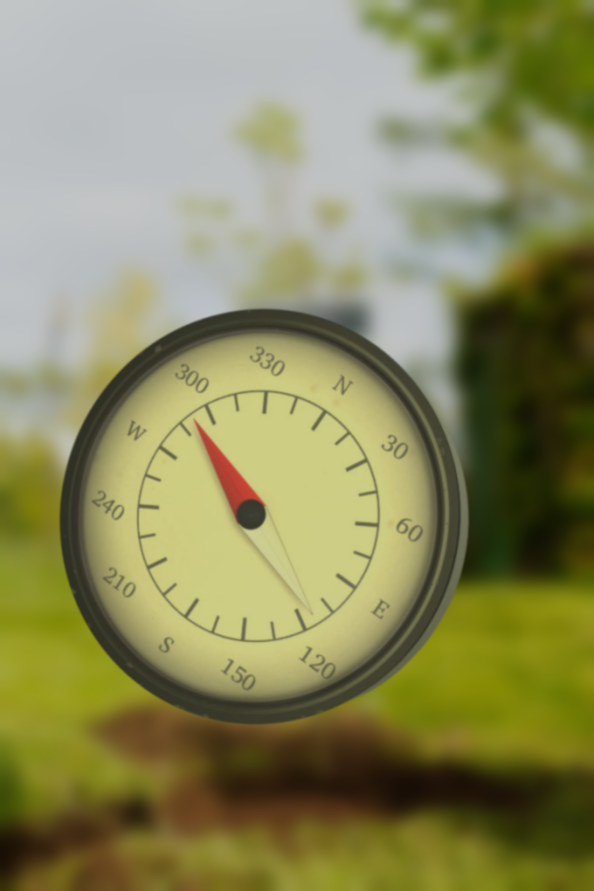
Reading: 292.5 °
